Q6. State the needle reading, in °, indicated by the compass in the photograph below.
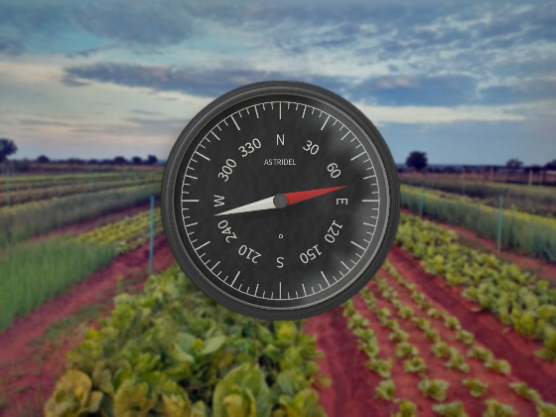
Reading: 77.5 °
